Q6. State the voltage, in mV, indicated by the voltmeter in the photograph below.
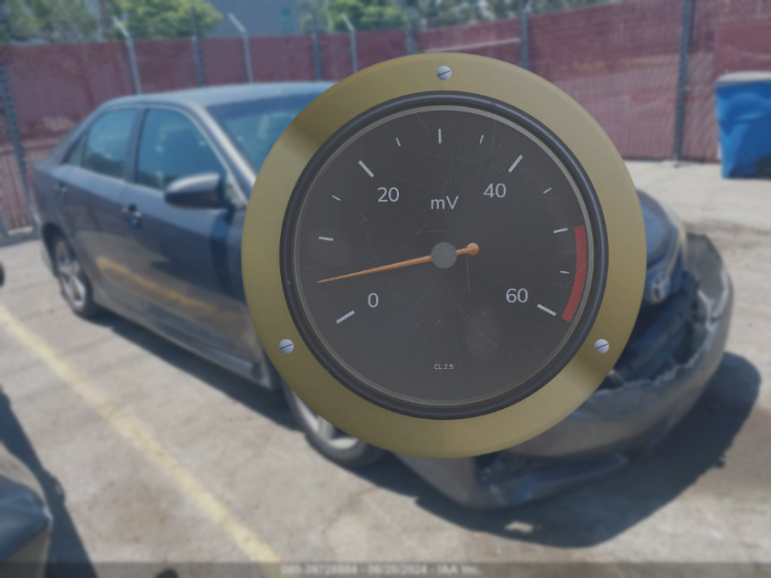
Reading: 5 mV
